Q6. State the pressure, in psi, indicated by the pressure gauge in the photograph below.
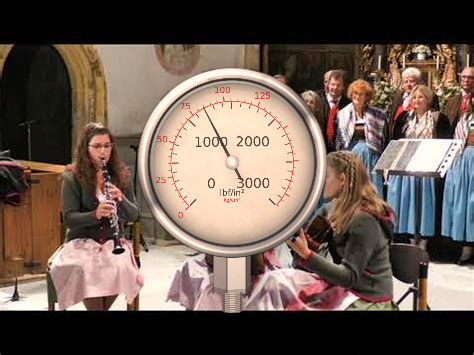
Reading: 1200 psi
